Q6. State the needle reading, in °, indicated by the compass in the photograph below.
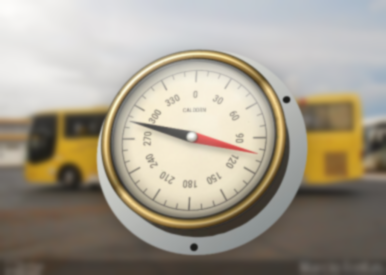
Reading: 105 °
